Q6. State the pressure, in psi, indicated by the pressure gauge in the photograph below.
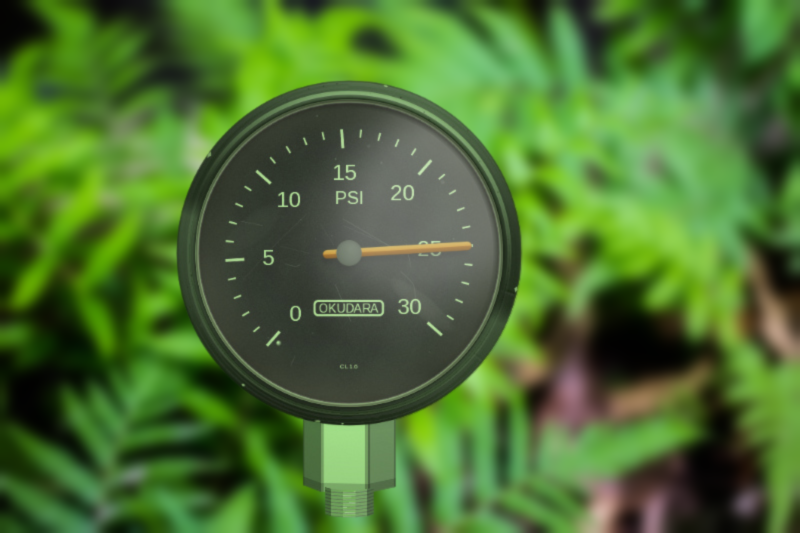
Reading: 25 psi
